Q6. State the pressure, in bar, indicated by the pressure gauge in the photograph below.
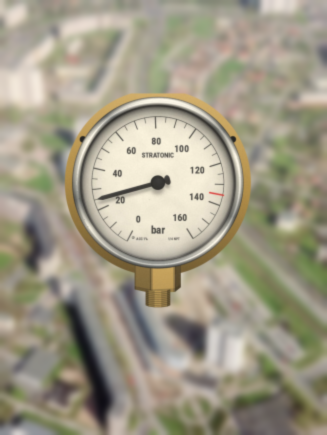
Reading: 25 bar
